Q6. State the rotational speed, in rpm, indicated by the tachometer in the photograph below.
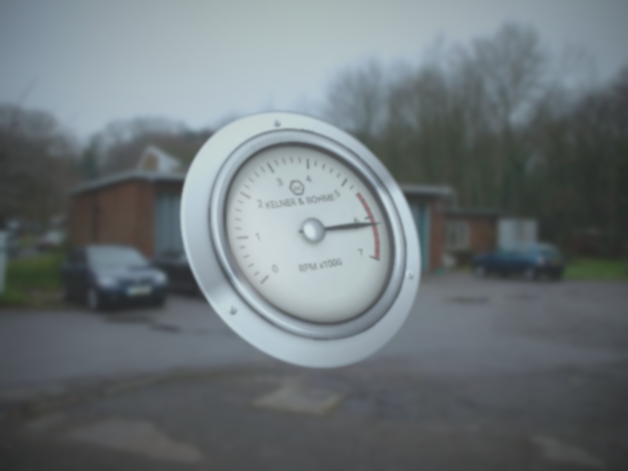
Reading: 6200 rpm
